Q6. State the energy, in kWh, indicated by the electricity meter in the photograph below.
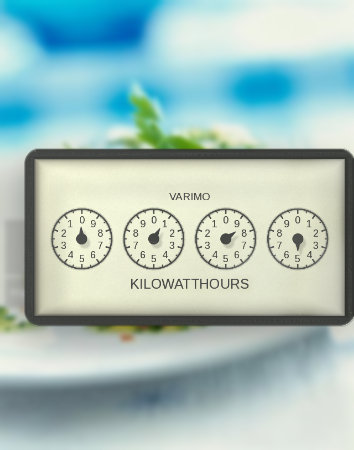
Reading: 85 kWh
